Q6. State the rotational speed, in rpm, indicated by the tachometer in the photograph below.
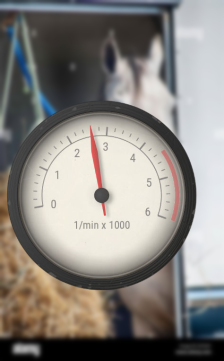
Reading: 2600 rpm
